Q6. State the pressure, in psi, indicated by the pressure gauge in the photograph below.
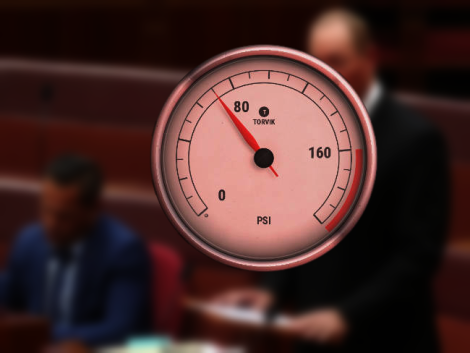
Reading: 70 psi
